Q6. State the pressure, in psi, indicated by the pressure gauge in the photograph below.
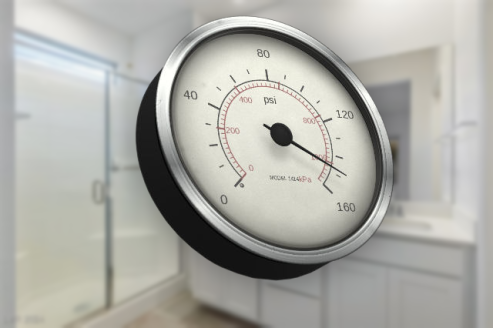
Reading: 150 psi
